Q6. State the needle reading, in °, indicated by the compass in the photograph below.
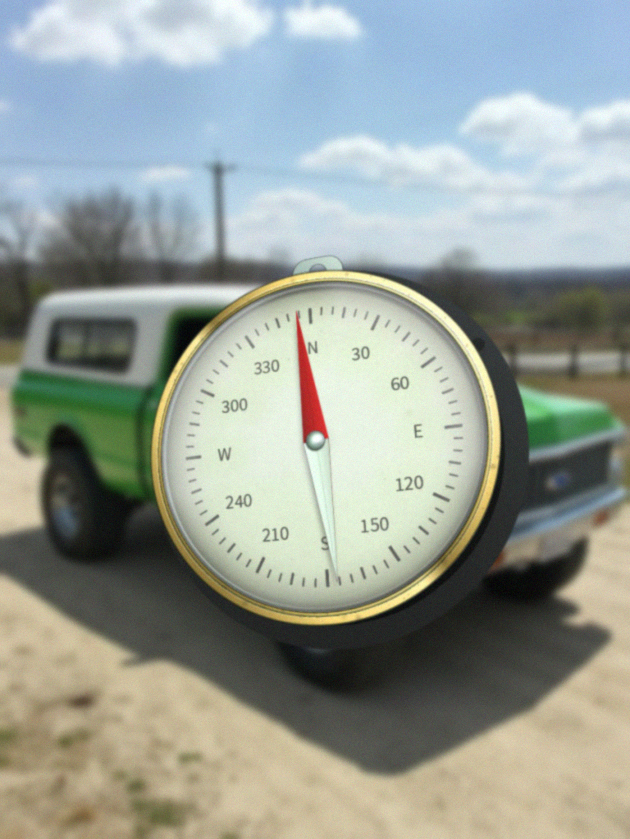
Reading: 355 °
